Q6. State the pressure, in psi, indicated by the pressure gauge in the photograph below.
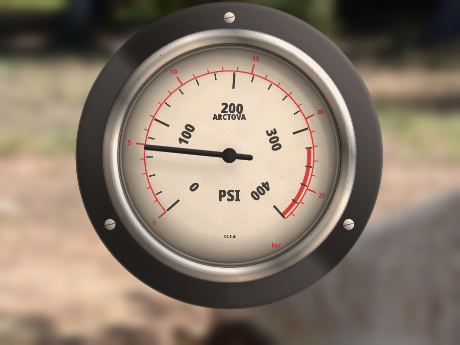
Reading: 70 psi
